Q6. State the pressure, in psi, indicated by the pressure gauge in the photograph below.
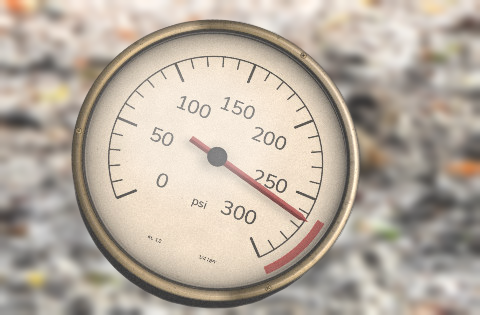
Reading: 265 psi
